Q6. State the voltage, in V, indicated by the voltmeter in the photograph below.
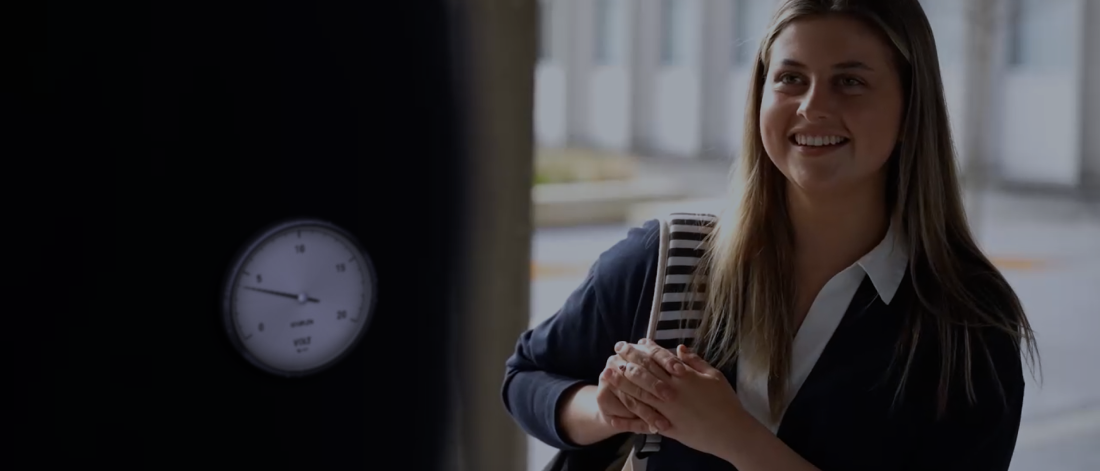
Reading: 4 V
